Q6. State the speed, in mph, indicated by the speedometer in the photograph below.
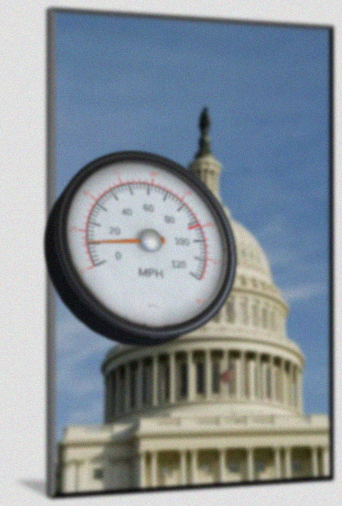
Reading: 10 mph
